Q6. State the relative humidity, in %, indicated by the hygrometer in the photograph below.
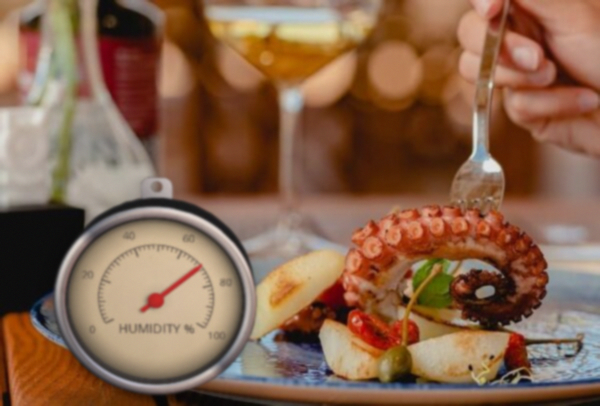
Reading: 70 %
